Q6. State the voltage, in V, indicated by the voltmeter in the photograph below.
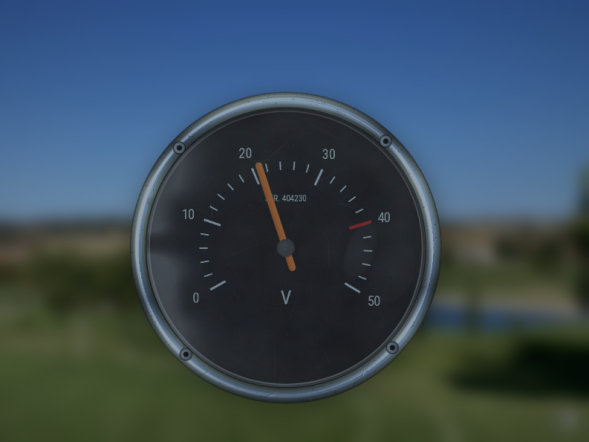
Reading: 21 V
